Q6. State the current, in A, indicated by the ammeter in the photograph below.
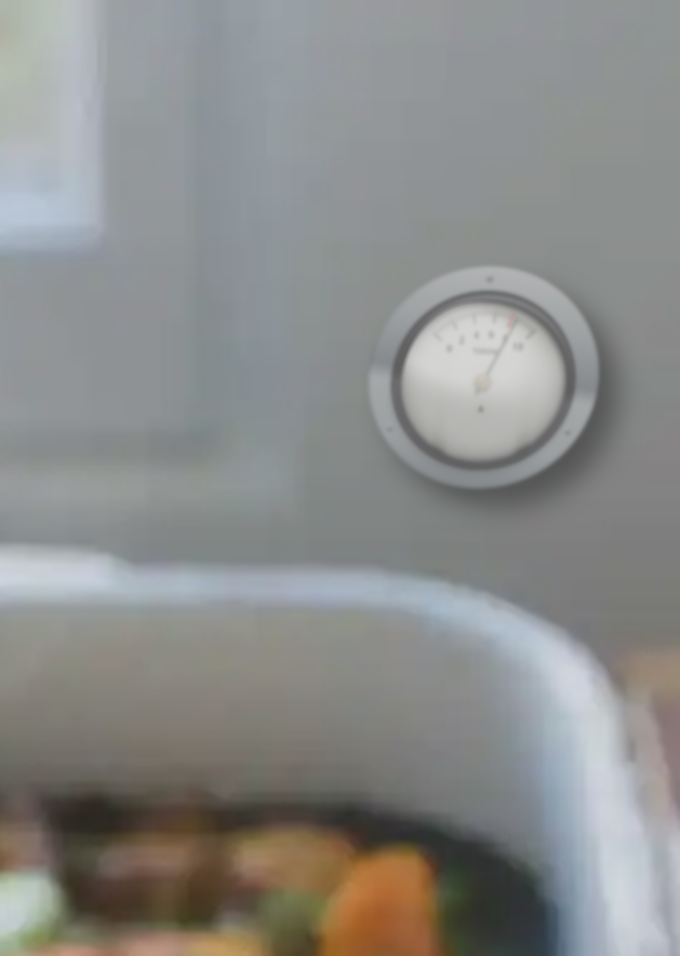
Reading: 8 A
